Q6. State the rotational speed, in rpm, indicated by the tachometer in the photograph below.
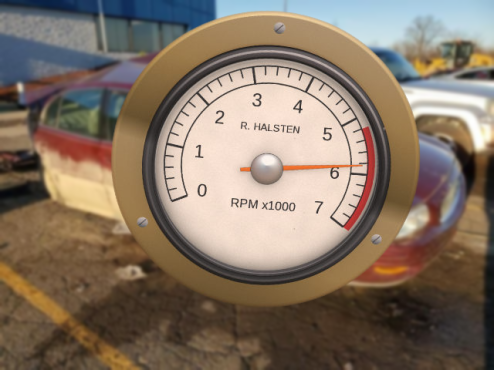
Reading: 5800 rpm
